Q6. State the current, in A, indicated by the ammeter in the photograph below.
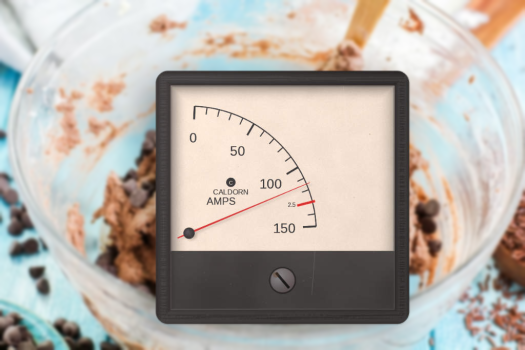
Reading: 115 A
